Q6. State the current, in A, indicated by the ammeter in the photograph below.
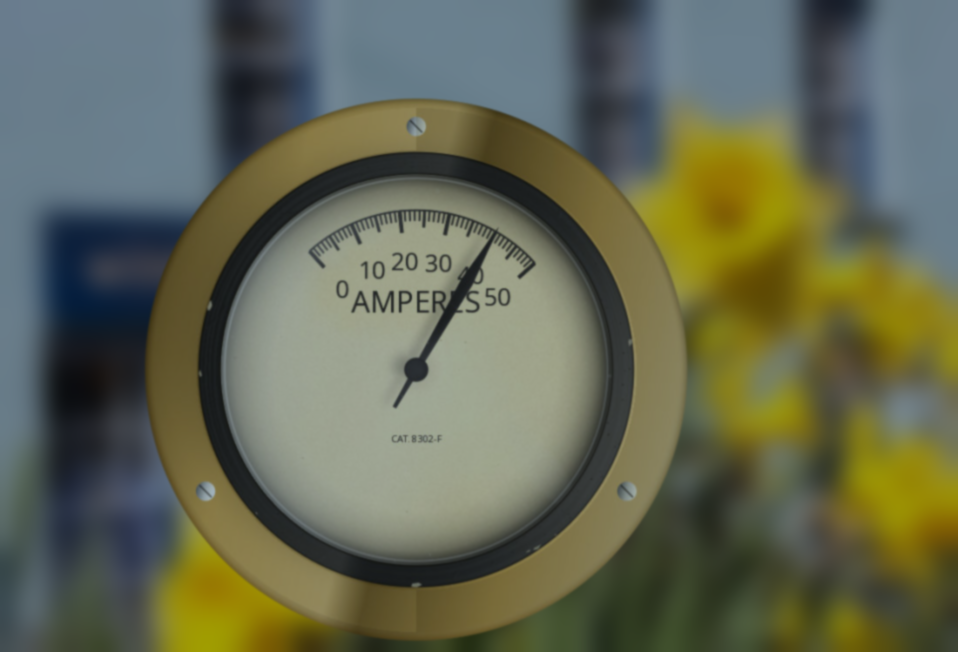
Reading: 40 A
